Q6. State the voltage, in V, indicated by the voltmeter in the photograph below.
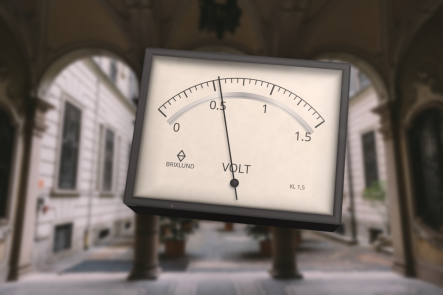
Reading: 0.55 V
